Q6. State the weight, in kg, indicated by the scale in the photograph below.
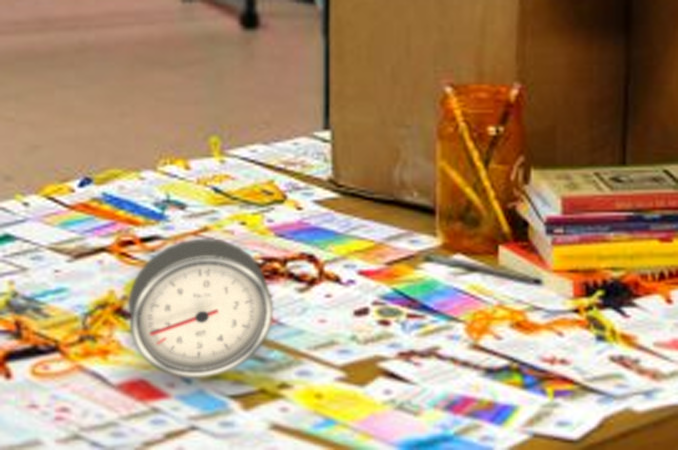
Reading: 7 kg
